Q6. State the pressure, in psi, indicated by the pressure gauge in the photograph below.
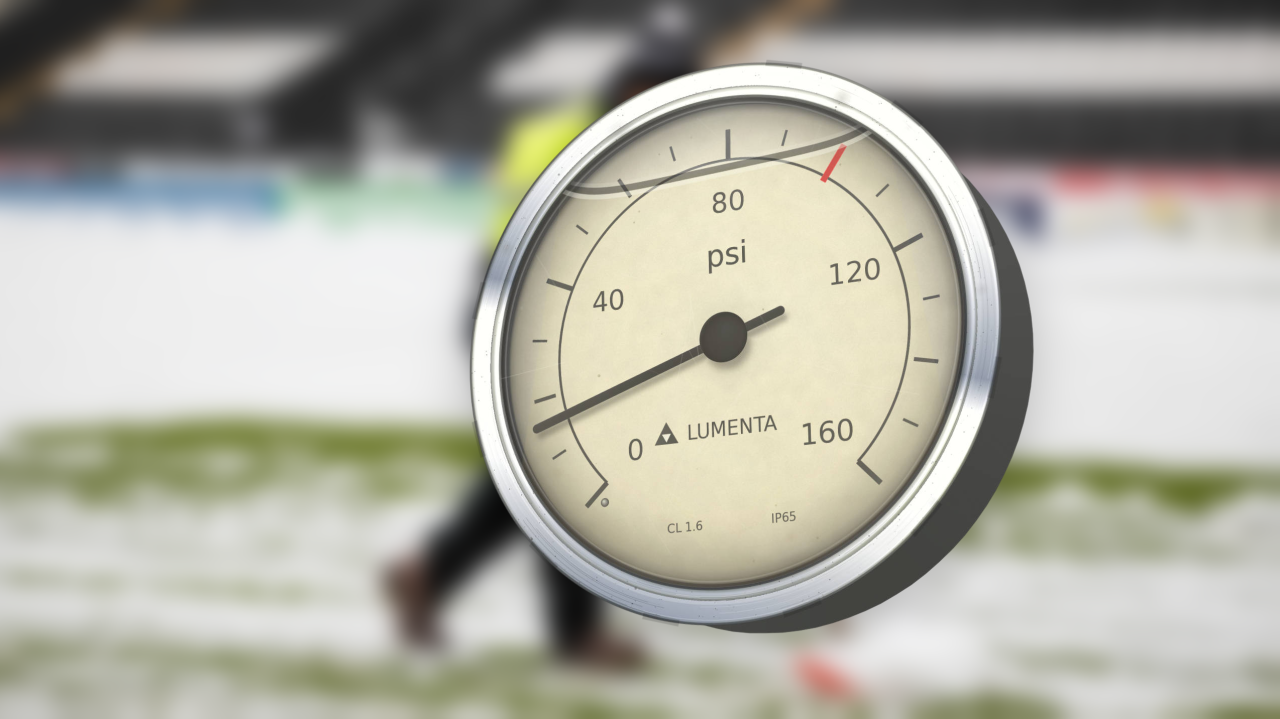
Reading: 15 psi
